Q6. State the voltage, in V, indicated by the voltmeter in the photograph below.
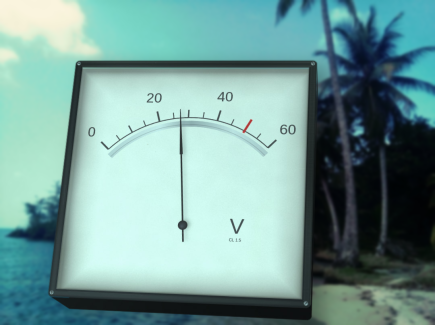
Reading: 27.5 V
